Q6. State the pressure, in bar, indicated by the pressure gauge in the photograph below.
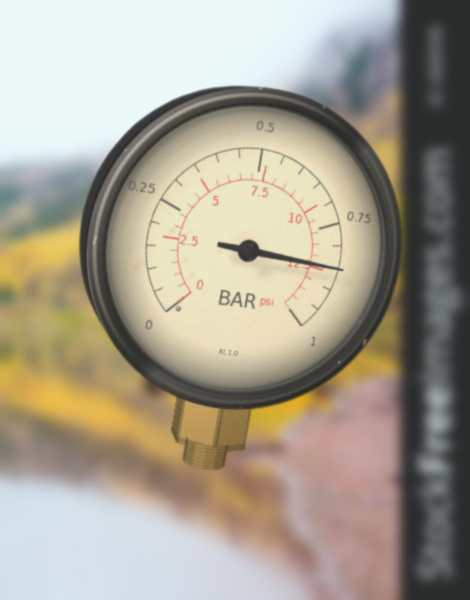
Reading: 0.85 bar
